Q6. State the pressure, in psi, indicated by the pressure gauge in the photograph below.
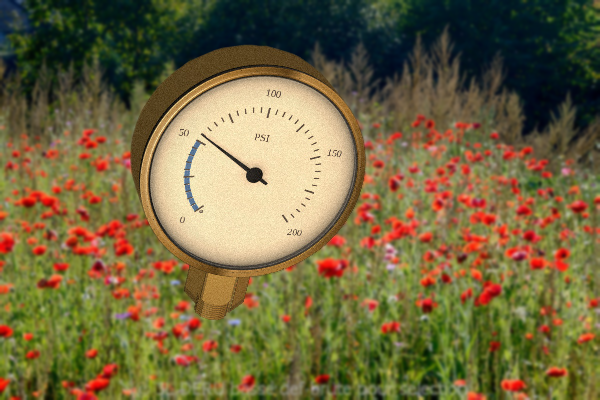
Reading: 55 psi
